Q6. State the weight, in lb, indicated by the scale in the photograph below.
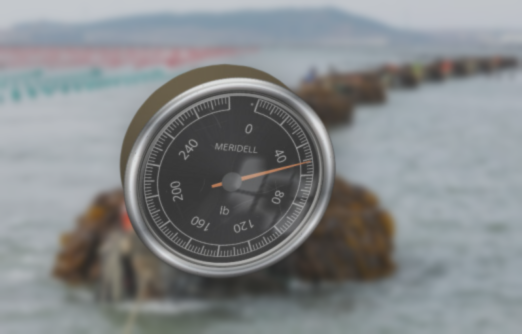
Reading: 50 lb
